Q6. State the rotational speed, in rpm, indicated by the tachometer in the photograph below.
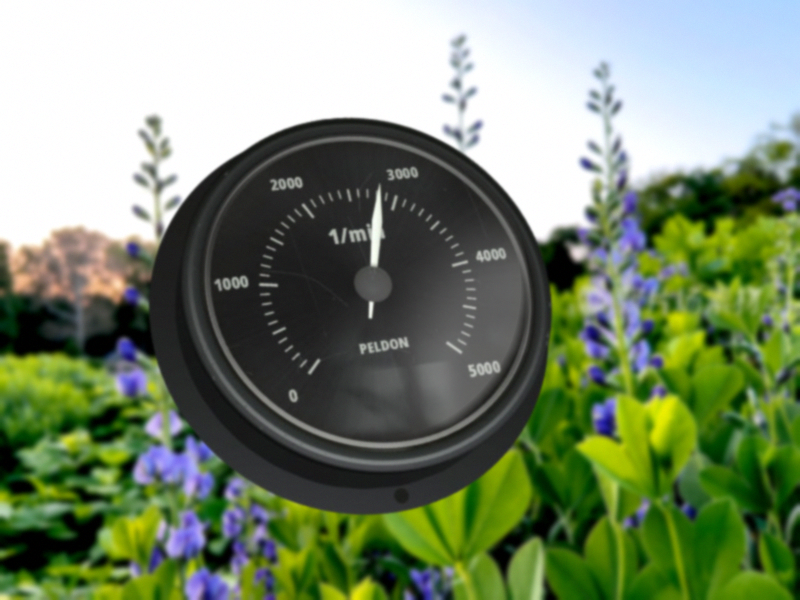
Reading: 2800 rpm
